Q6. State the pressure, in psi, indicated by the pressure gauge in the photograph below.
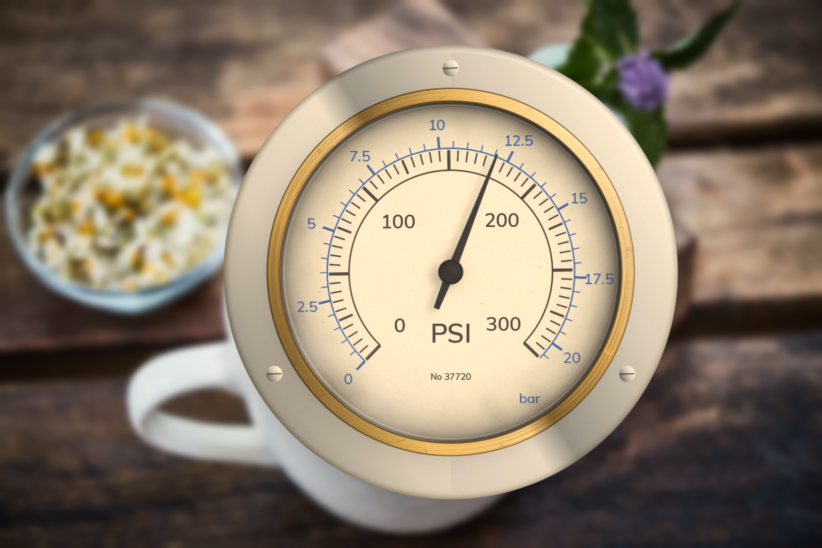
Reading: 175 psi
